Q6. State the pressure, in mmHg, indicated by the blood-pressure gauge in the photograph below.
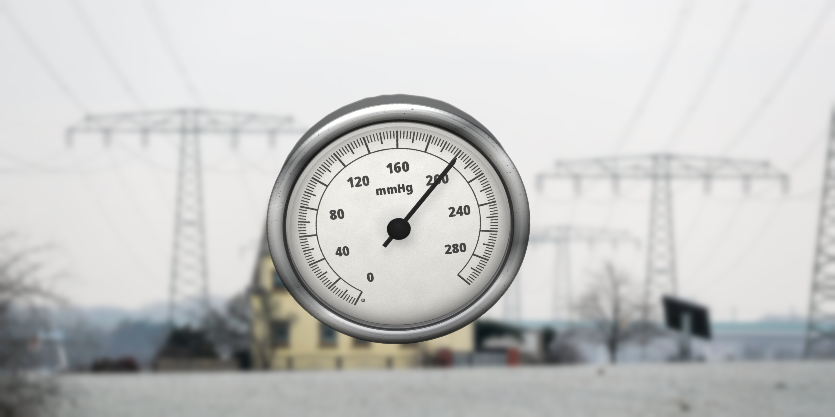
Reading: 200 mmHg
